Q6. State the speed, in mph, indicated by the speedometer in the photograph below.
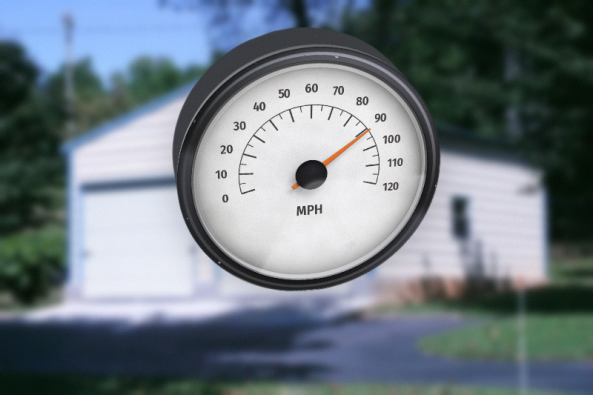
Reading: 90 mph
